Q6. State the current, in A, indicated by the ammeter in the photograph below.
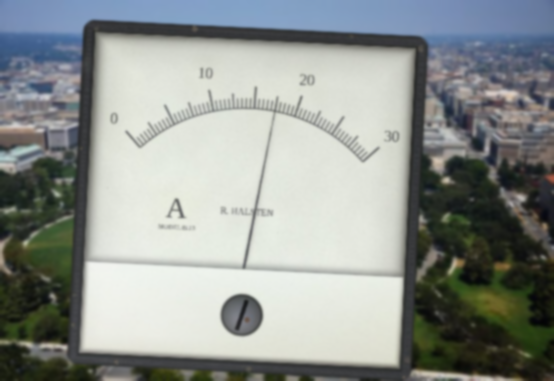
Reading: 17.5 A
